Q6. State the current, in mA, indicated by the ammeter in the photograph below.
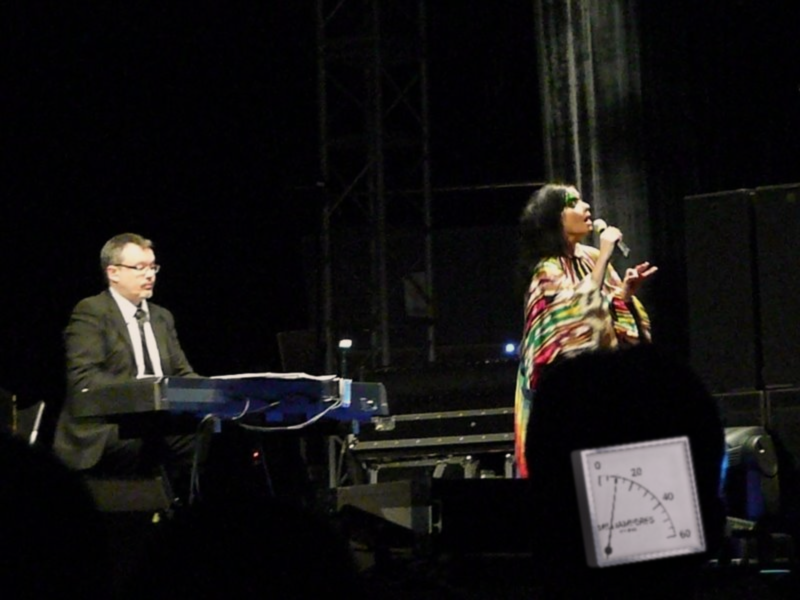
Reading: 10 mA
